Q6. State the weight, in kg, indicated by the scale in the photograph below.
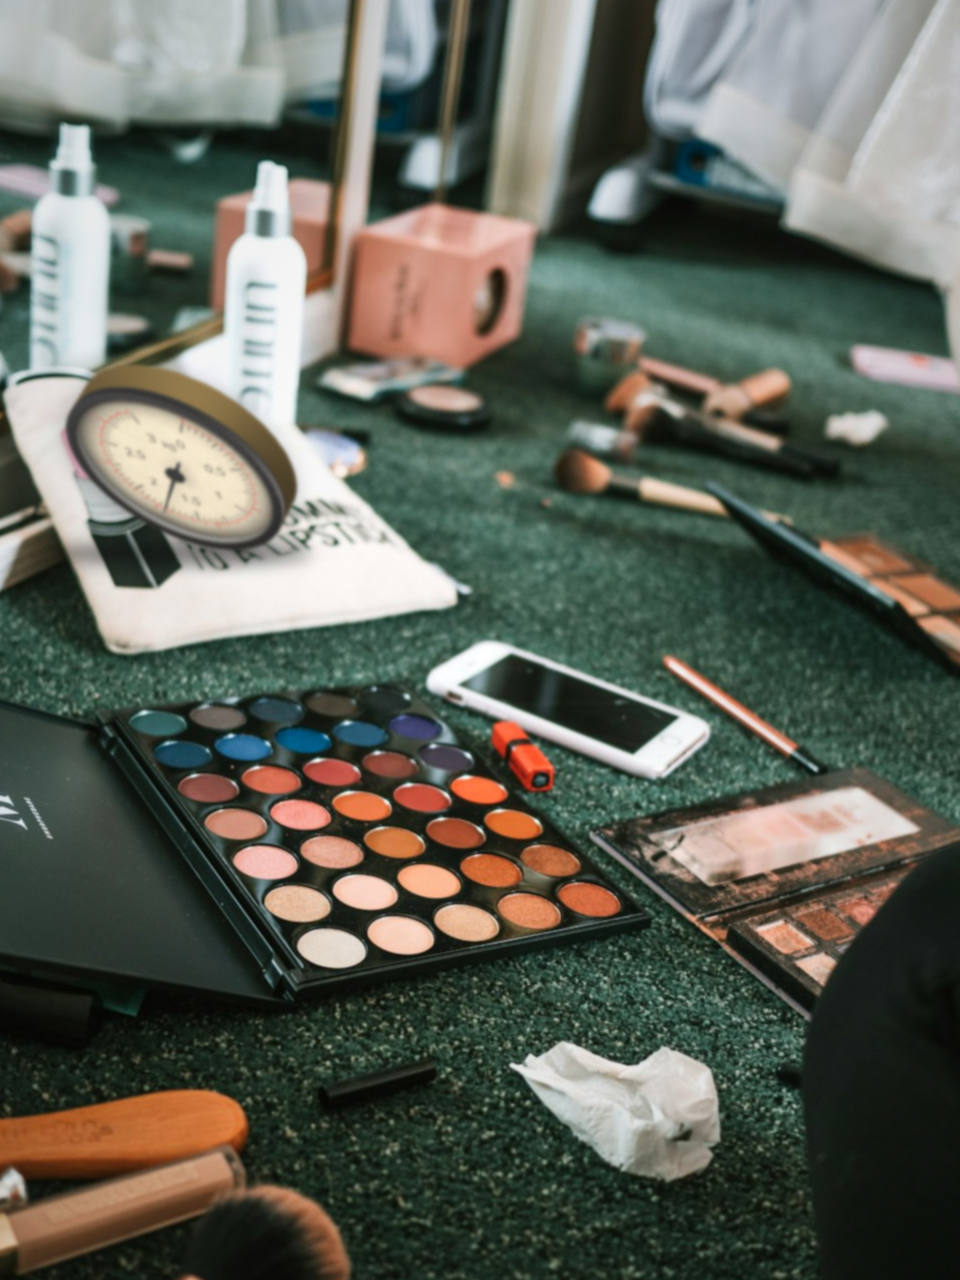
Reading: 1.75 kg
